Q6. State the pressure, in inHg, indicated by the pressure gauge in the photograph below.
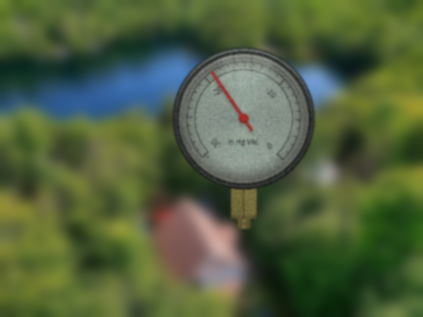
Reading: -19 inHg
